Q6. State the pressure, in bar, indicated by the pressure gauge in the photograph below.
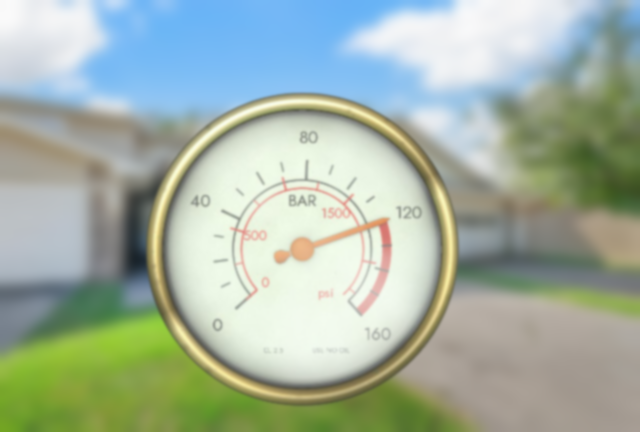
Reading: 120 bar
